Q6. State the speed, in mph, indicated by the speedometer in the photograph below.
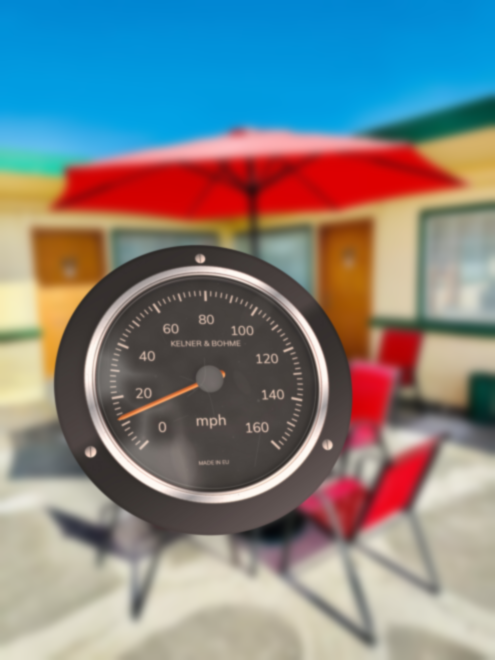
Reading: 12 mph
